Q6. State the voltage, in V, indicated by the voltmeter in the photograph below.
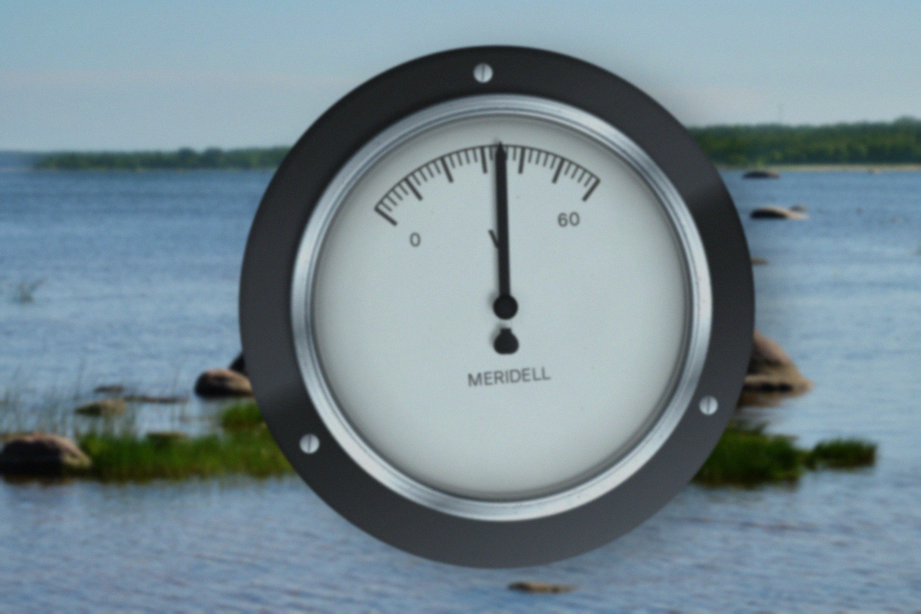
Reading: 34 V
